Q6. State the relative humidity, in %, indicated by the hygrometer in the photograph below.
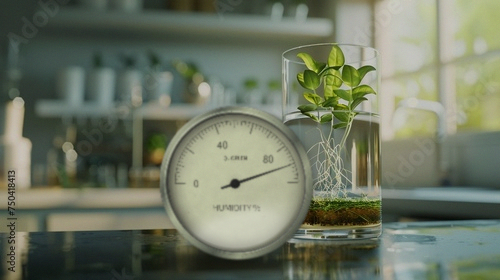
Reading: 90 %
